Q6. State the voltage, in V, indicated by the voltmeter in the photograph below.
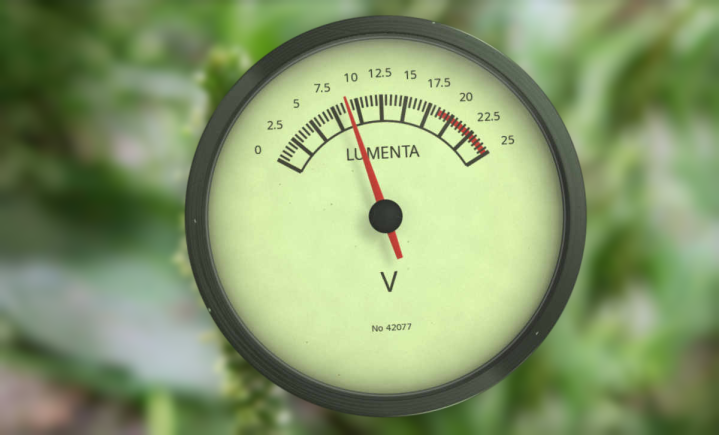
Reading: 9 V
